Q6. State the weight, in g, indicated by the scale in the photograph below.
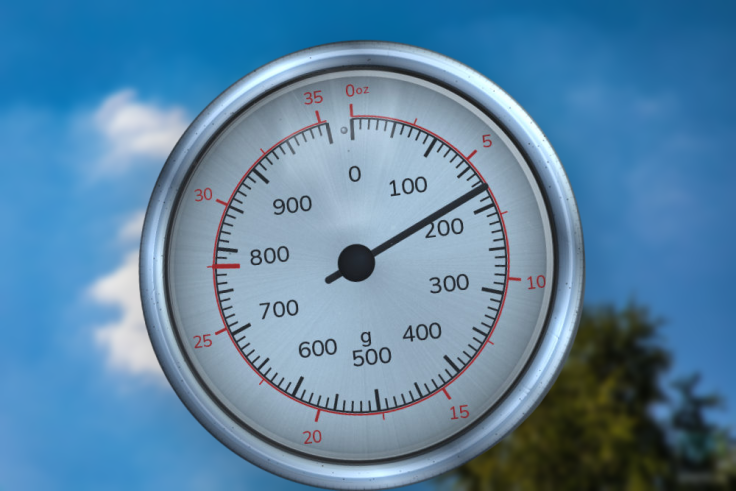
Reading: 180 g
